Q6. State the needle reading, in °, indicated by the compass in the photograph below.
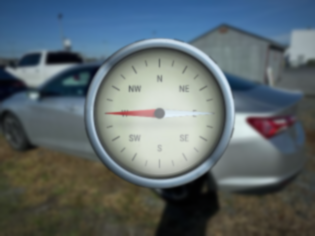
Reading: 270 °
